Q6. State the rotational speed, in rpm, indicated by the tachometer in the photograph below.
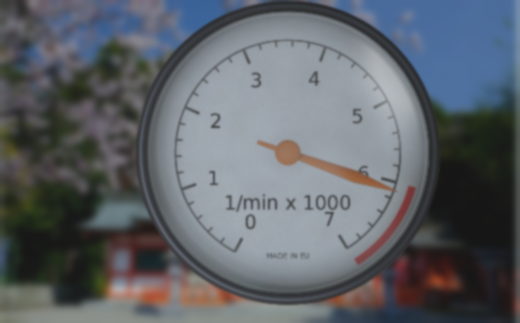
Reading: 6100 rpm
